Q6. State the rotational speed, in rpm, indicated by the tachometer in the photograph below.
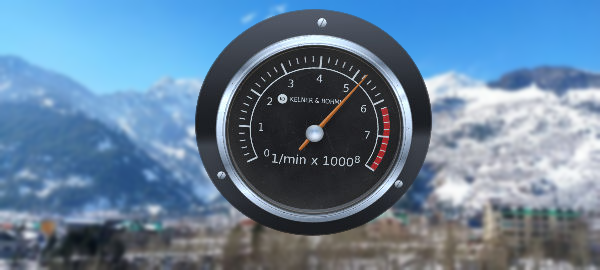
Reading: 5200 rpm
